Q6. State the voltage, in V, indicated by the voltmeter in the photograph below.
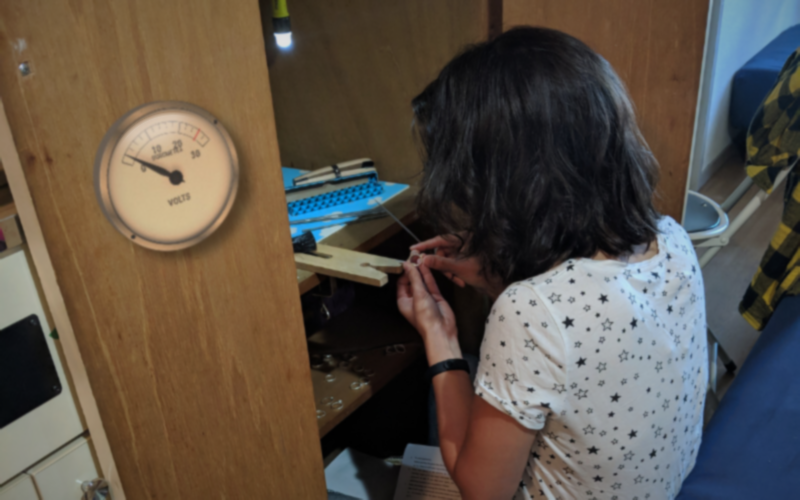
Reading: 2 V
